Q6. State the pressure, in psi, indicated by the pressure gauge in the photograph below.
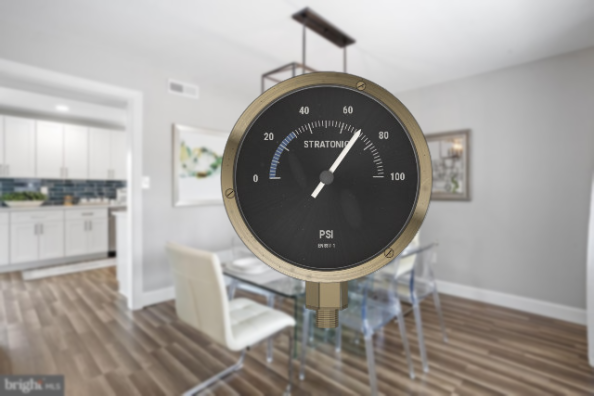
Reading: 70 psi
